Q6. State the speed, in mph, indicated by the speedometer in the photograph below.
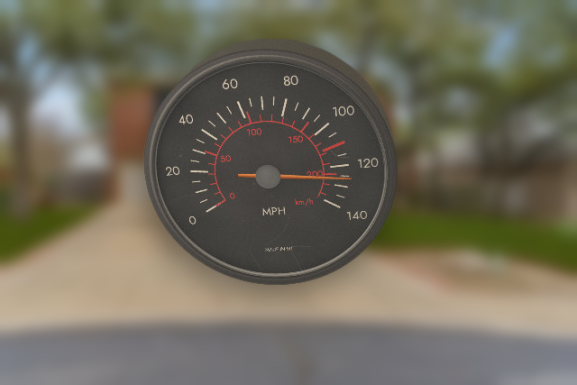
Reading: 125 mph
